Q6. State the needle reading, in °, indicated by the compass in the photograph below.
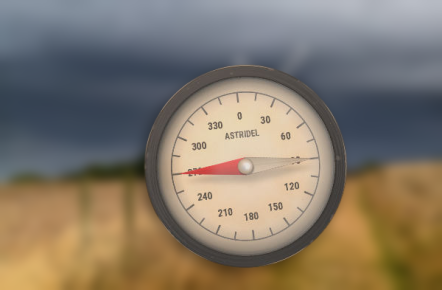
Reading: 270 °
